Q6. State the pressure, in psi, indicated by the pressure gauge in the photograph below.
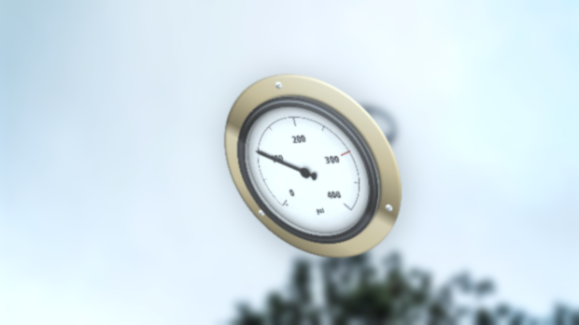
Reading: 100 psi
